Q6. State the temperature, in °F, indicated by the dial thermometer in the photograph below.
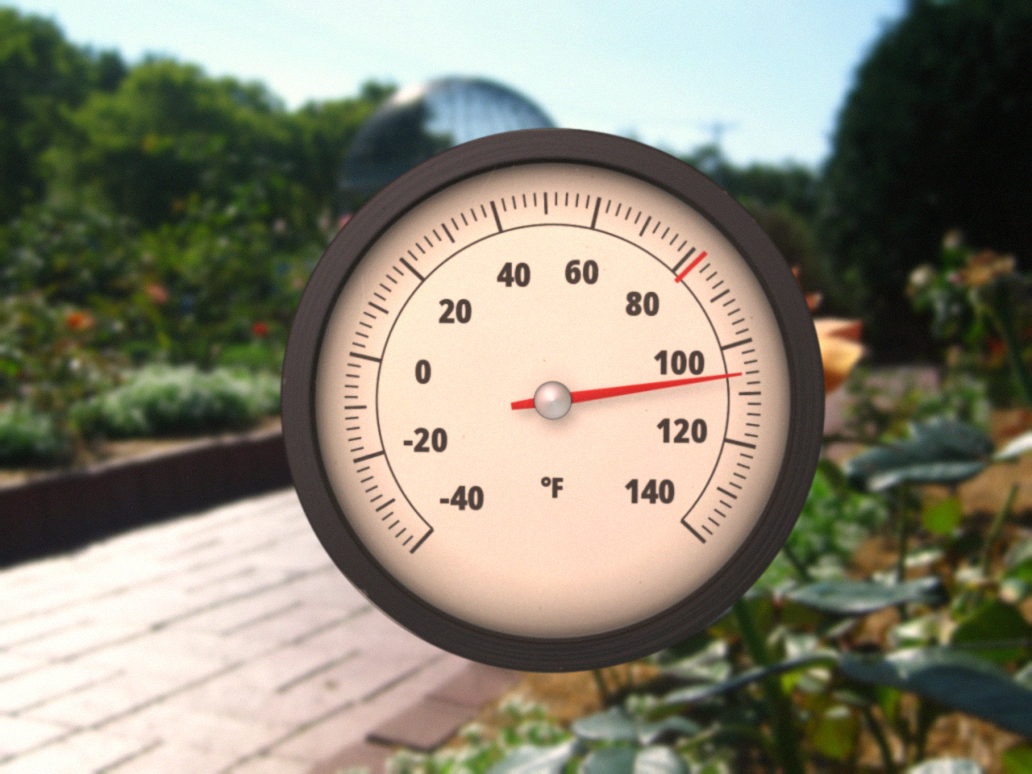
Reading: 106 °F
